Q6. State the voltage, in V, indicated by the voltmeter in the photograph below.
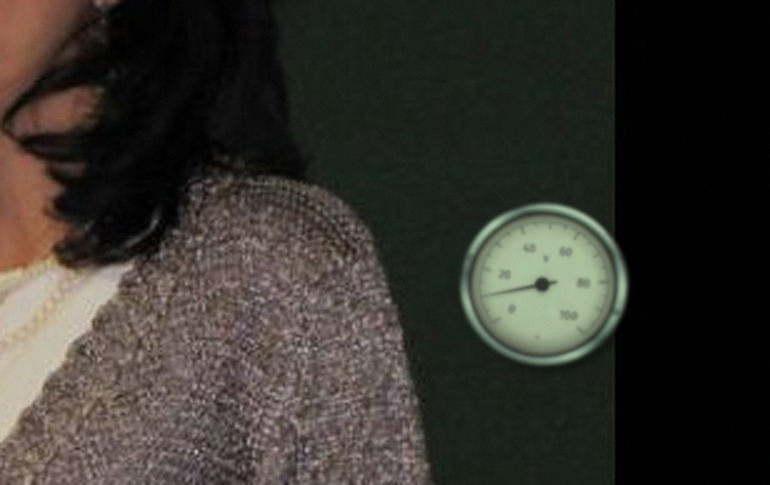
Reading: 10 V
